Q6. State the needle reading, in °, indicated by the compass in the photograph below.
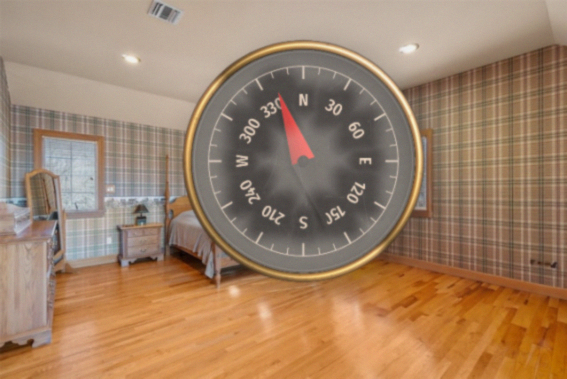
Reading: 340 °
